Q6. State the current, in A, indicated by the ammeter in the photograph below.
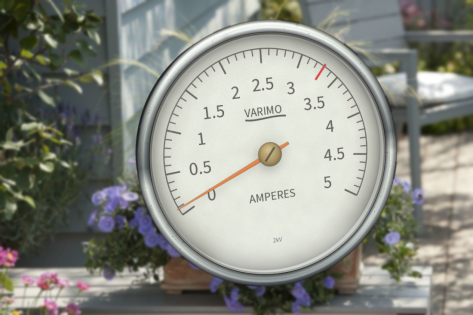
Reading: 0.1 A
